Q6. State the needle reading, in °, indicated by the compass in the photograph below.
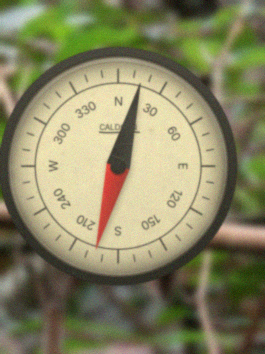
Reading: 195 °
